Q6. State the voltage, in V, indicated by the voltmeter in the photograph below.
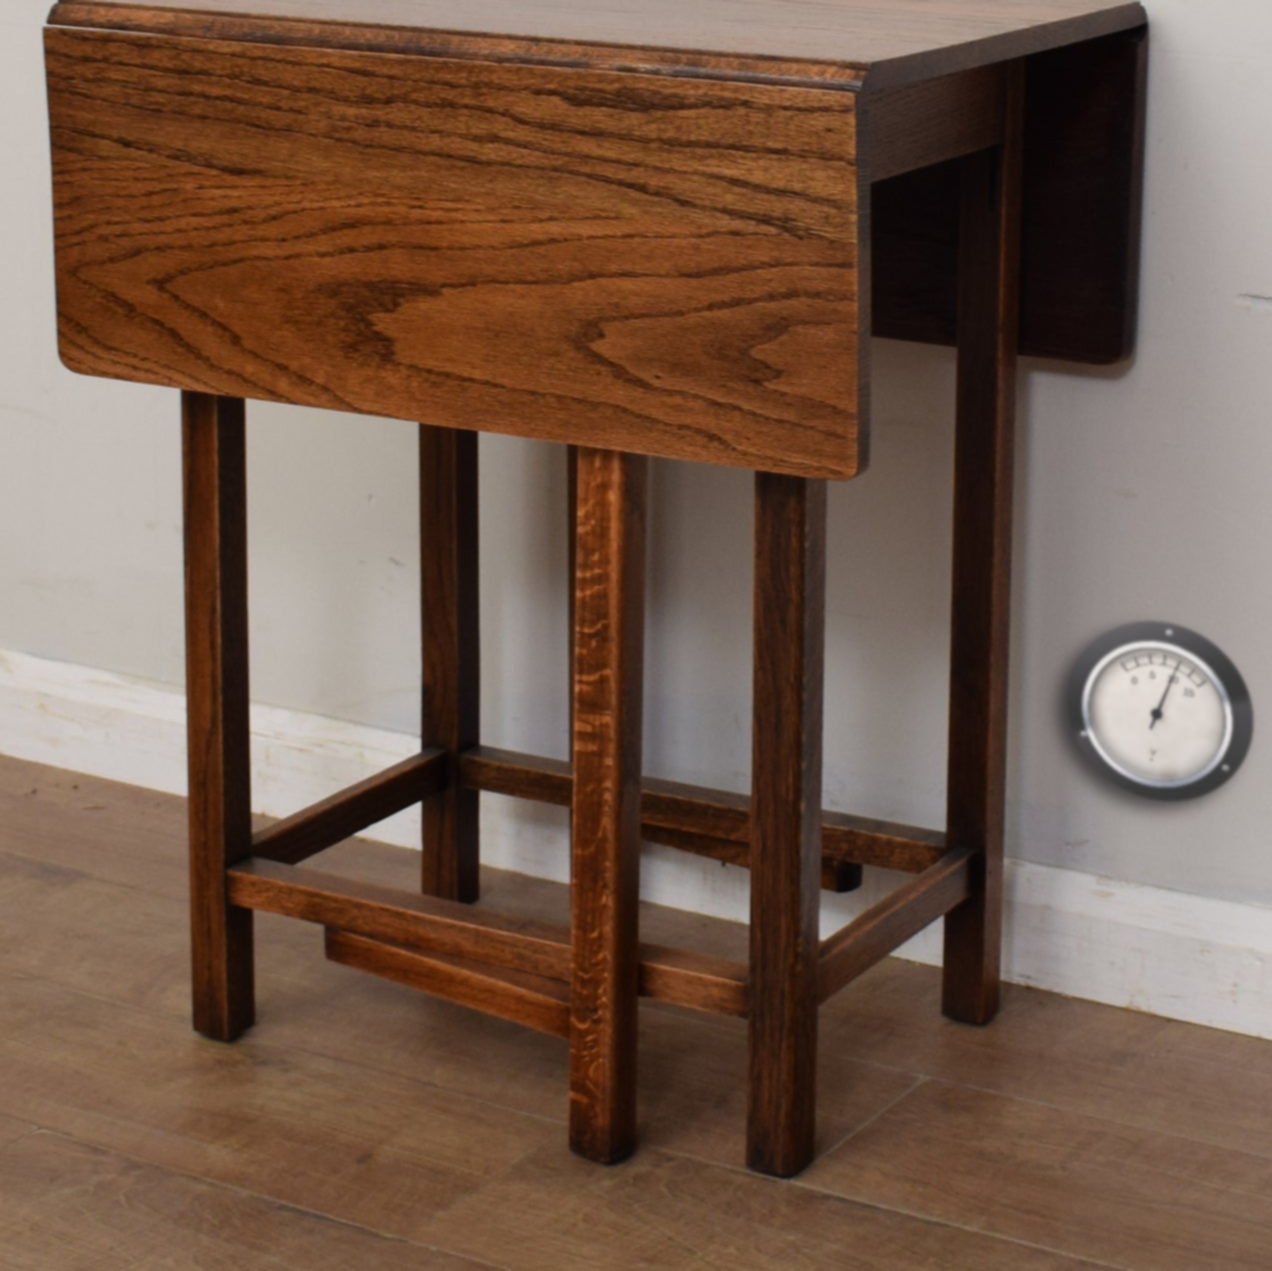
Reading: 10 V
